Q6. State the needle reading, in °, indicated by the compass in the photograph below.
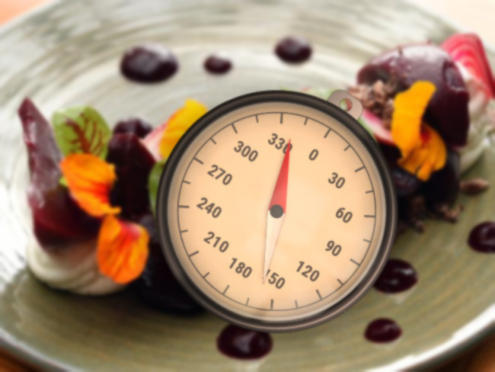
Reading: 337.5 °
